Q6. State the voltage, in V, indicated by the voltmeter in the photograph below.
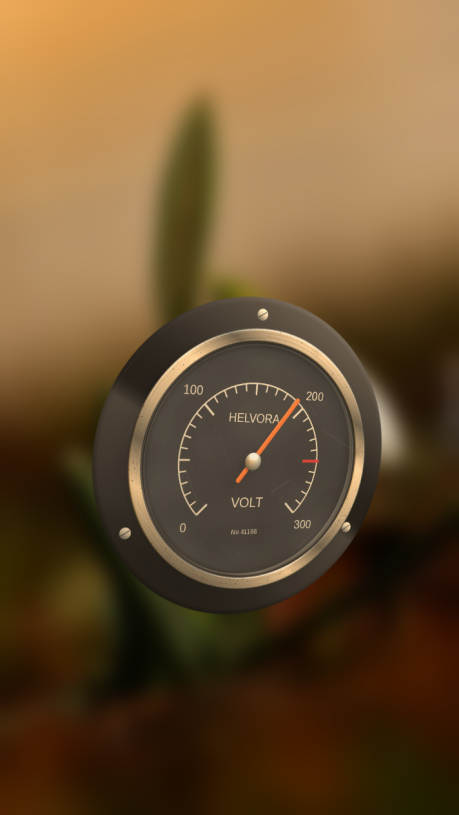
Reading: 190 V
